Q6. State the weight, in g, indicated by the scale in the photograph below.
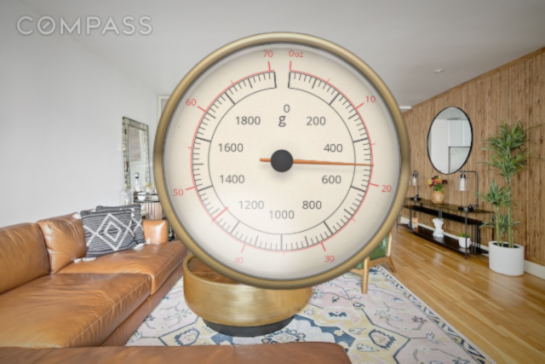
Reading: 500 g
